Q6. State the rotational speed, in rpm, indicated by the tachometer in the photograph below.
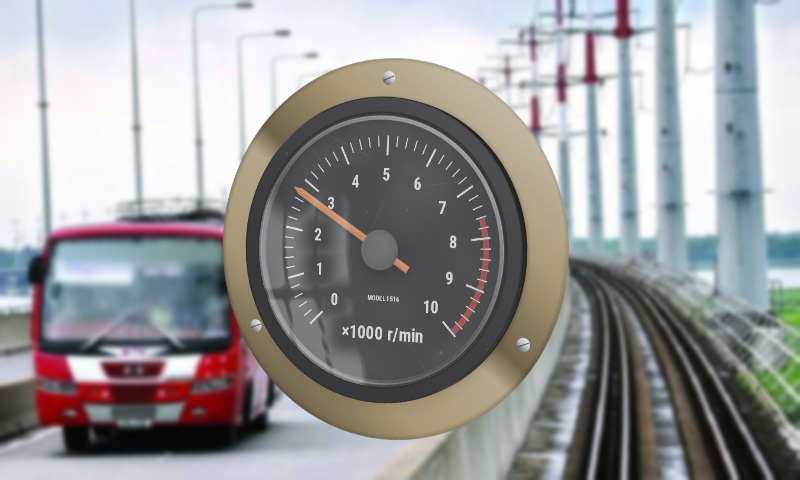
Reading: 2800 rpm
